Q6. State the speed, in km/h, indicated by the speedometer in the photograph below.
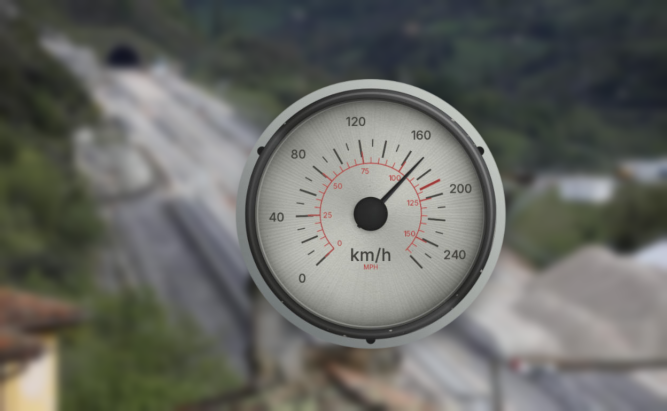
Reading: 170 km/h
